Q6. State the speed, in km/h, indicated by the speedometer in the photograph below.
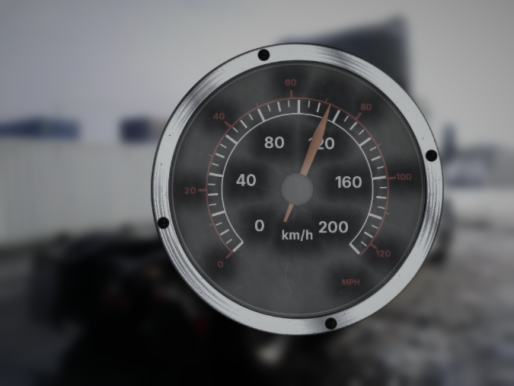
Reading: 115 km/h
